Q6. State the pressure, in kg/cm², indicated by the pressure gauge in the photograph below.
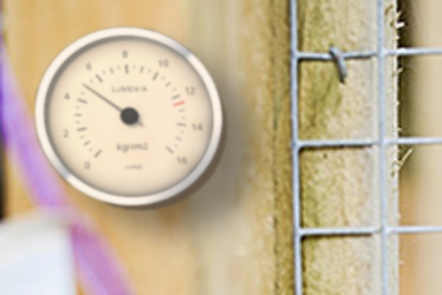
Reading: 5 kg/cm²
